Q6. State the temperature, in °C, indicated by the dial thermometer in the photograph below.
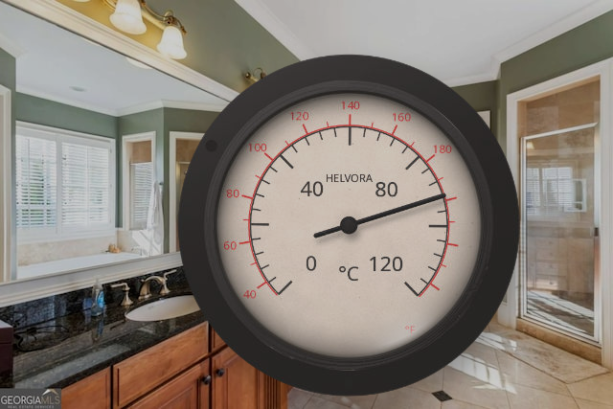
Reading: 92 °C
